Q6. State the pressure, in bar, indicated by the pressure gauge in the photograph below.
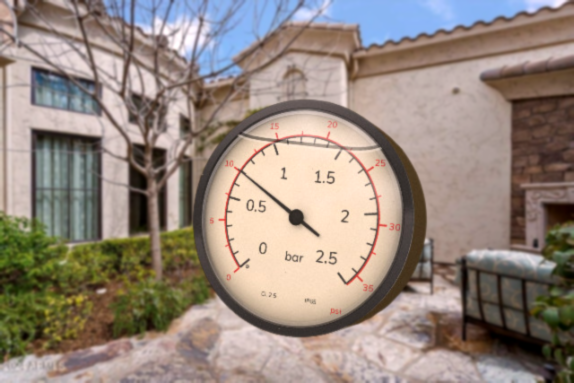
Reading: 0.7 bar
